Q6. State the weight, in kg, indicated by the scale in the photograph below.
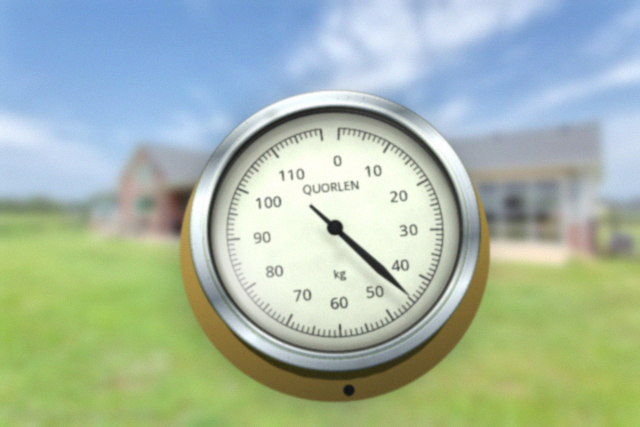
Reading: 45 kg
